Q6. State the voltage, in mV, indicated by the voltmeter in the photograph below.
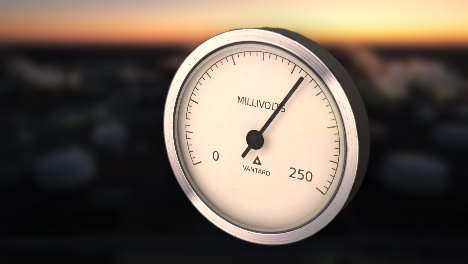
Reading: 160 mV
